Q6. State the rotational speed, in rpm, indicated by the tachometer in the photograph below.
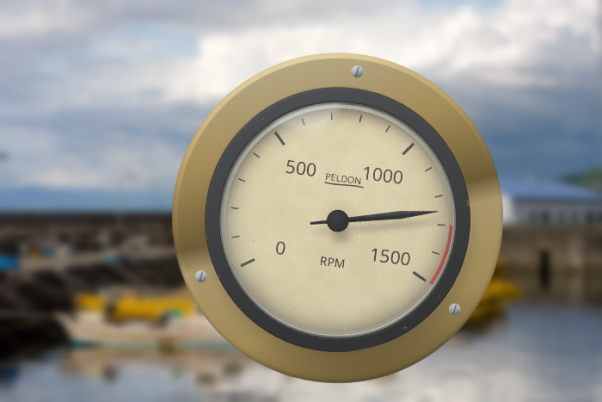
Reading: 1250 rpm
